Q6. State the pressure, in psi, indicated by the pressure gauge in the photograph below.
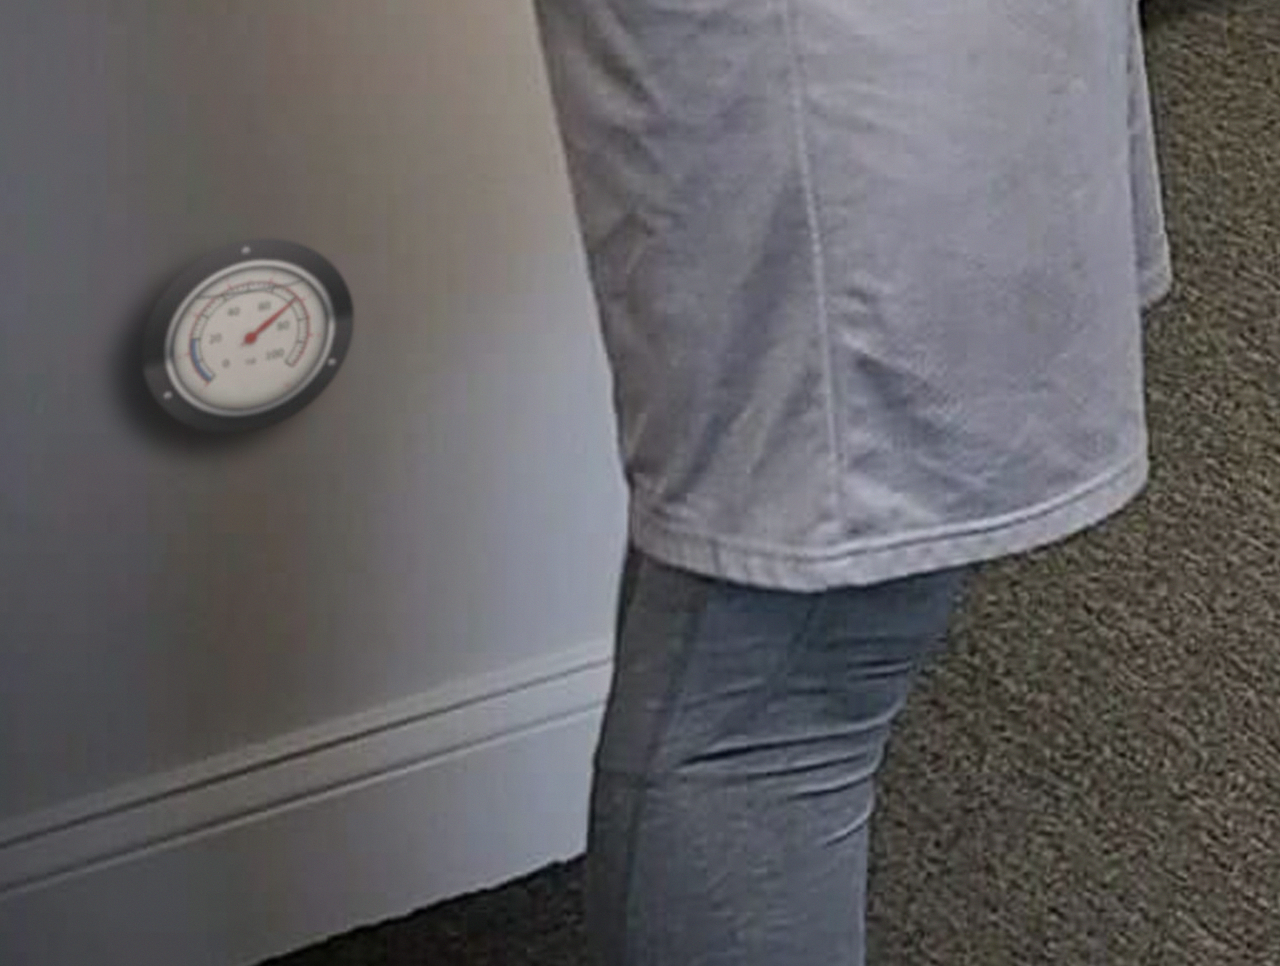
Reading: 70 psi
